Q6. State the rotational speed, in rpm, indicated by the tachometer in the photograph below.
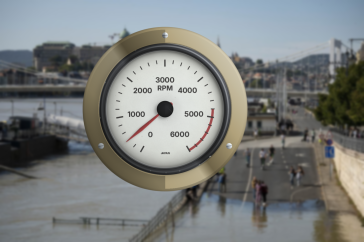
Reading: 400 rpm
